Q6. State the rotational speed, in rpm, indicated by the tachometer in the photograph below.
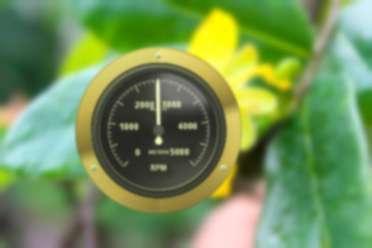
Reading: 2500 rpm
